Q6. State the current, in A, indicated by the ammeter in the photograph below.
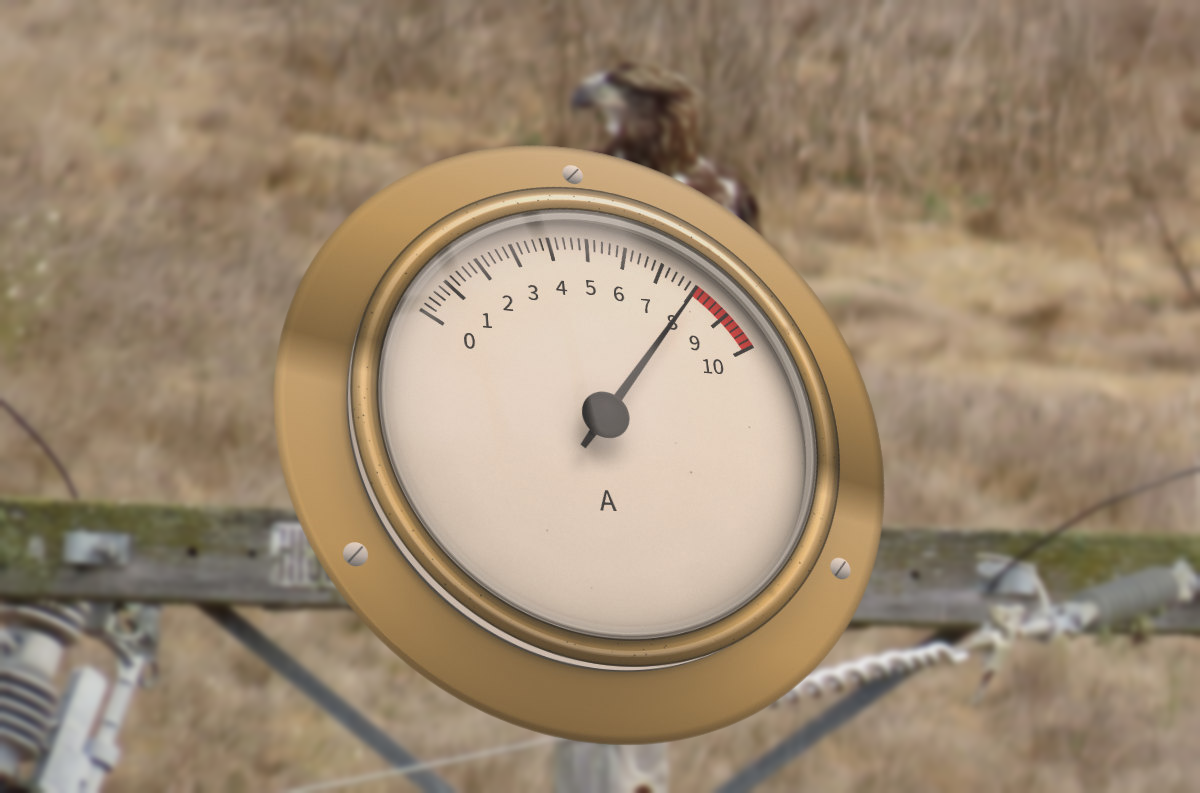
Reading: 8 A
